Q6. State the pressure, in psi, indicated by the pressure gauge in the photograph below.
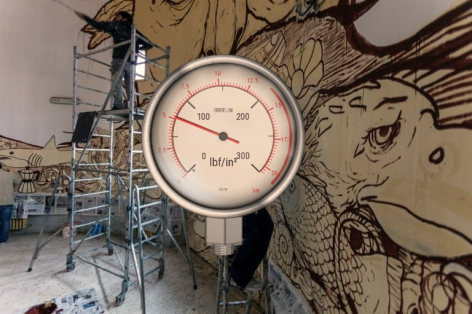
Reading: 75 psi
